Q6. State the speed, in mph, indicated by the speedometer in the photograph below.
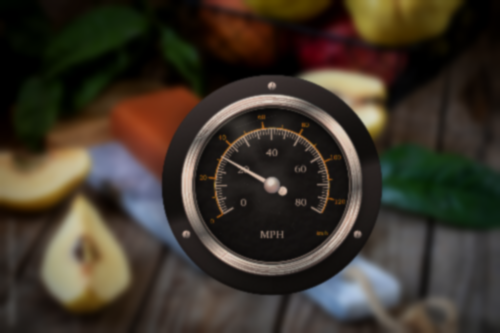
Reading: 20 mph
